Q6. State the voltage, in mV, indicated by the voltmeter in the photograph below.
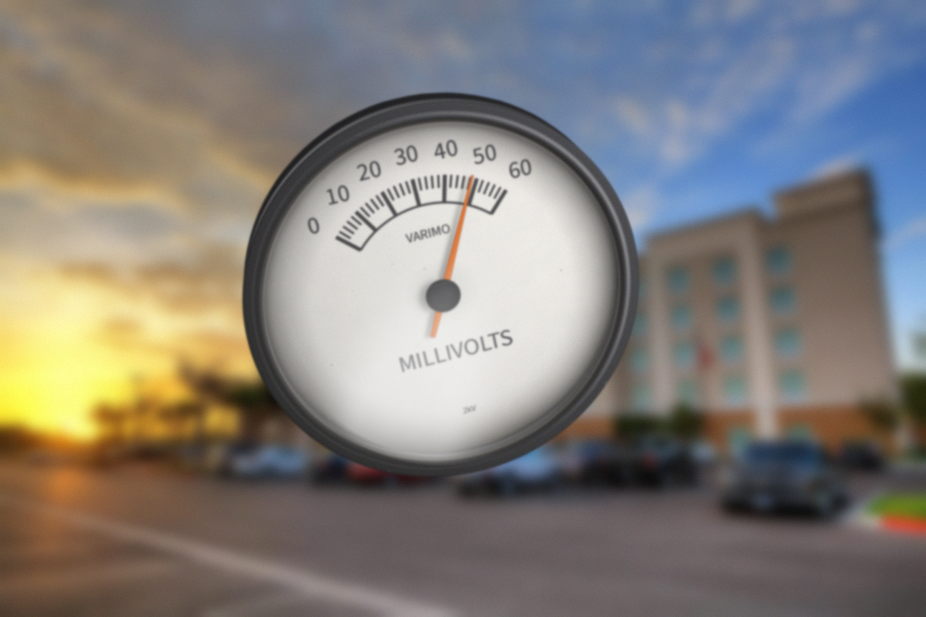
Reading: 48 mV
